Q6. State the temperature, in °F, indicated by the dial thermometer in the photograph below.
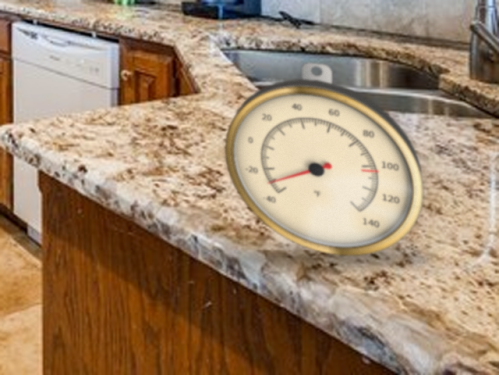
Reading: -30 °F
